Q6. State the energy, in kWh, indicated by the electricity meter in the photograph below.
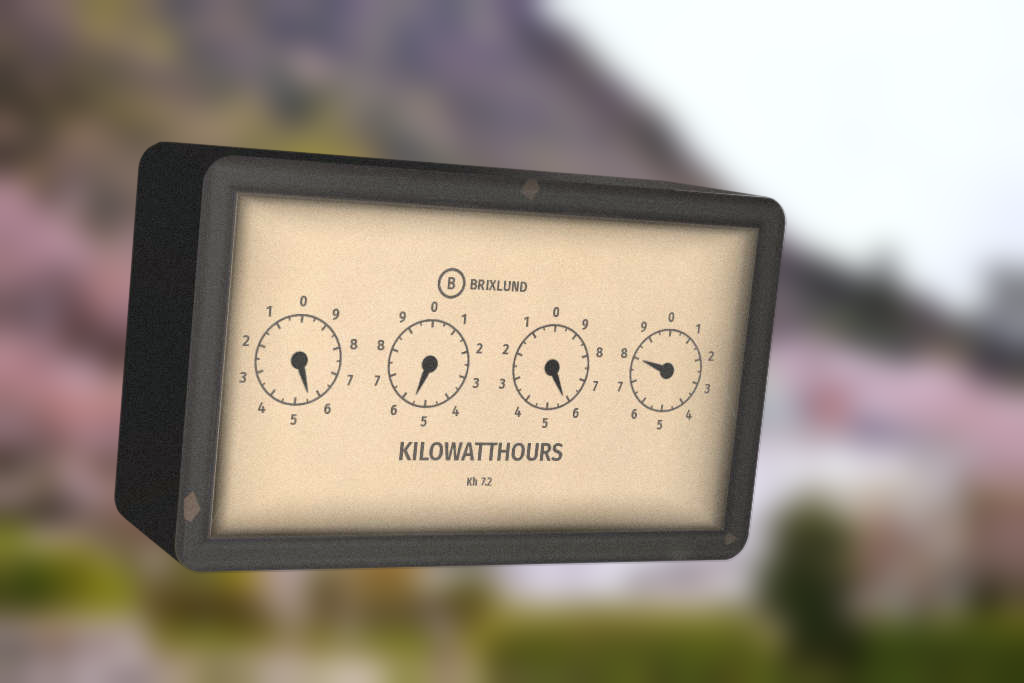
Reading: 5558 kWh
